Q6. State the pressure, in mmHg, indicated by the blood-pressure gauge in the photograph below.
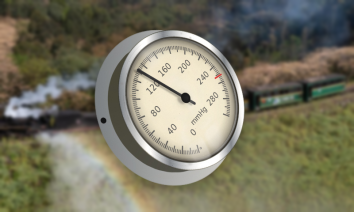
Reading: 130 mmHg
